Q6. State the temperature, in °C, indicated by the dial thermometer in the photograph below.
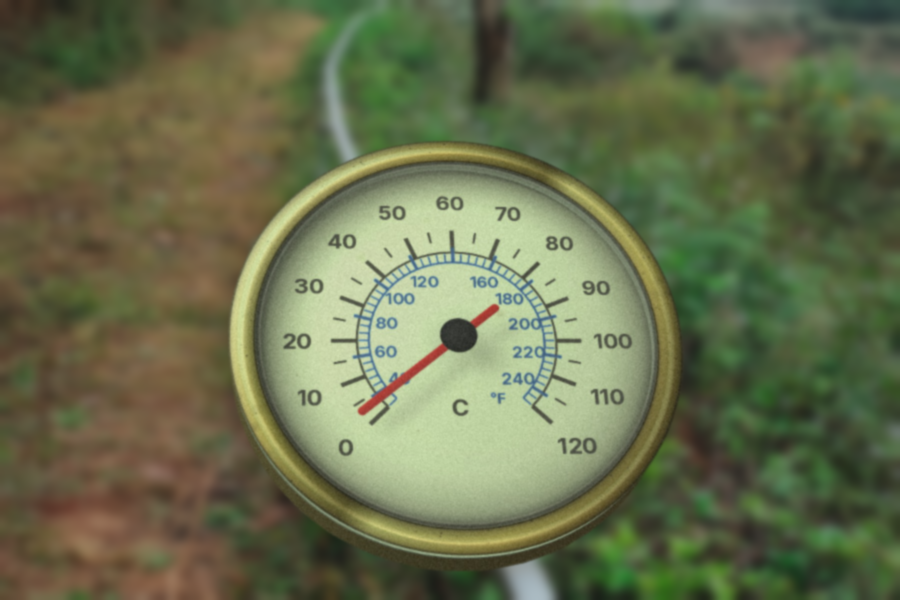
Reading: 2.5 °C
